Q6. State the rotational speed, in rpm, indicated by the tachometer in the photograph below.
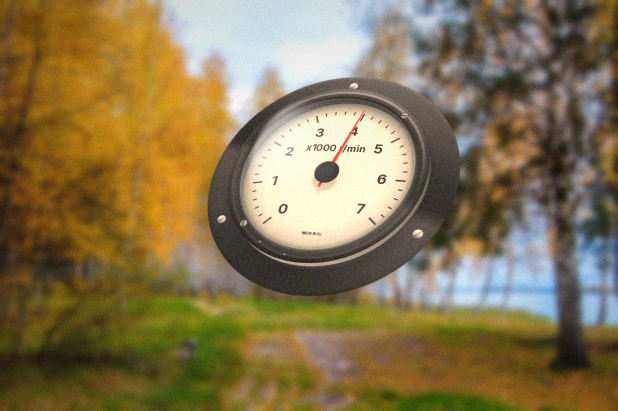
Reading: 4000 rpm
